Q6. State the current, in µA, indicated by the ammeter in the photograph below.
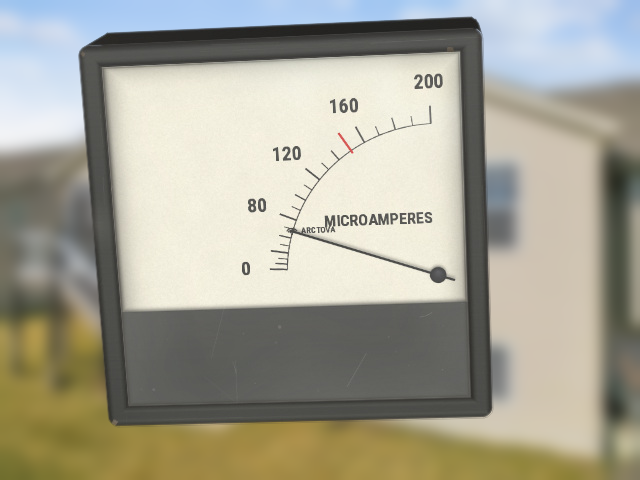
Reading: 70 µA
